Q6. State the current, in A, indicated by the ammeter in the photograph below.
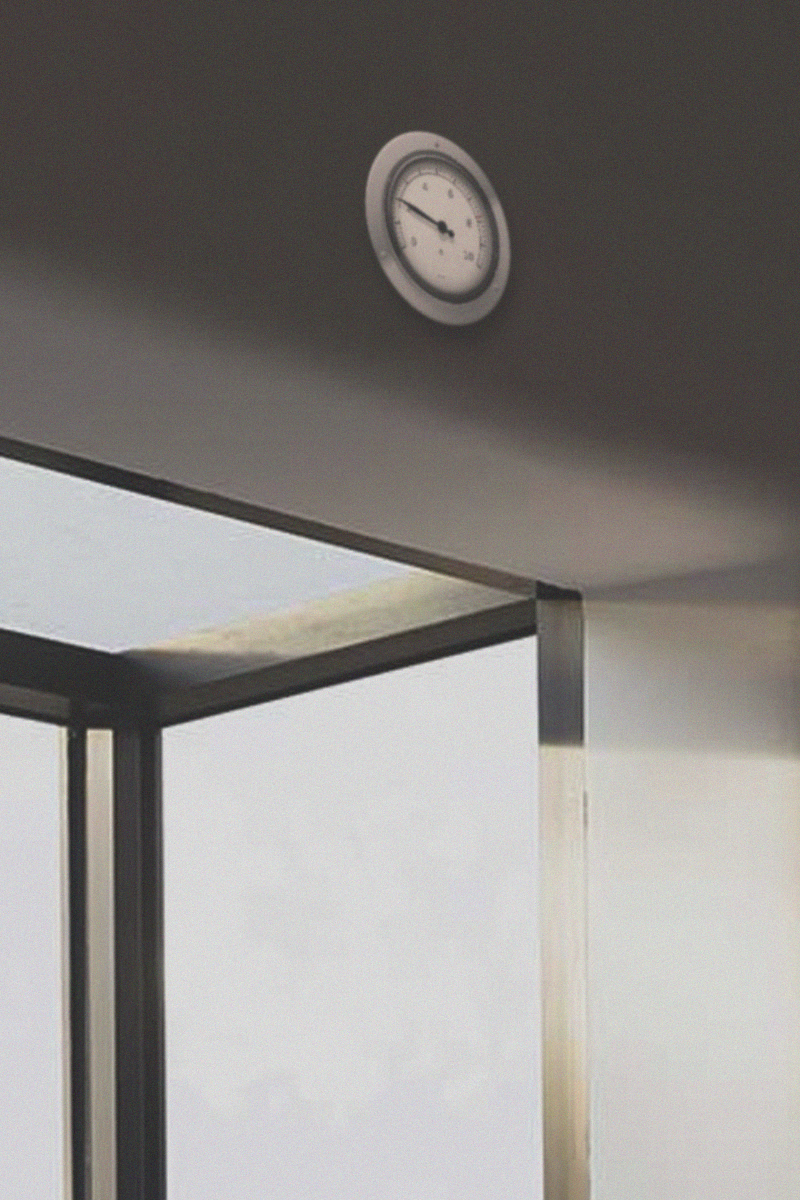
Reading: 2 A
